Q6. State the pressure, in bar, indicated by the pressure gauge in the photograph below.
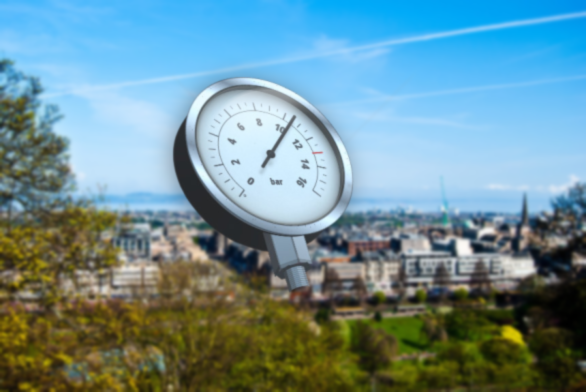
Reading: 10.5 bar
